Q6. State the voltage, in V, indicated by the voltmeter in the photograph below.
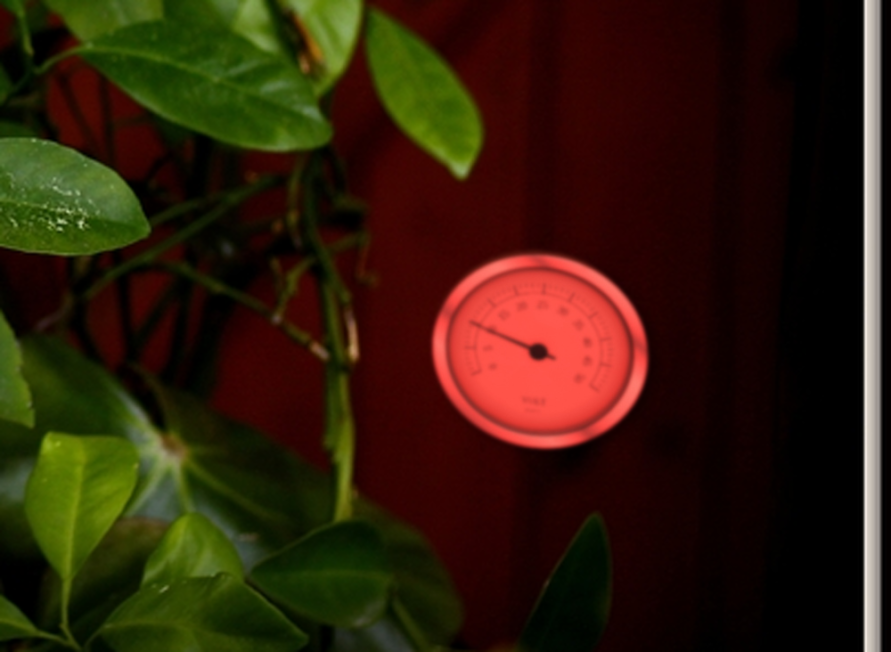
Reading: 10 V
